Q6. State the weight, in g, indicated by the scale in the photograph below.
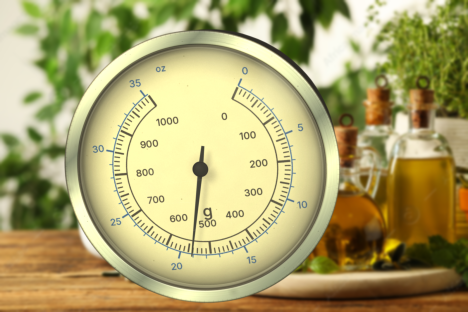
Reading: 540 g
